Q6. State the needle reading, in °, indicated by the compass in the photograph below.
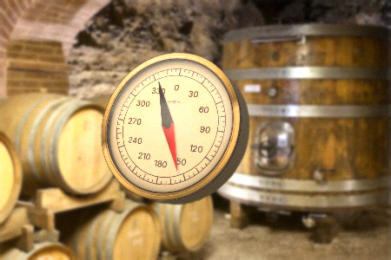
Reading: 155 °
